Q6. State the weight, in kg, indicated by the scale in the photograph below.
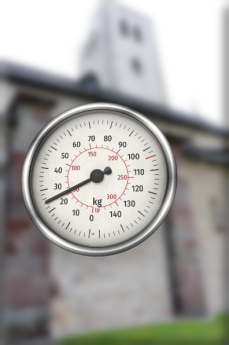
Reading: 24 kg
